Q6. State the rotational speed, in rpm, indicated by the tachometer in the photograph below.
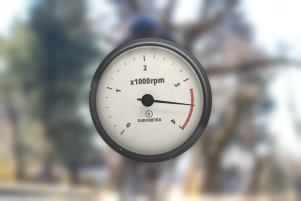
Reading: 3500 rpm
